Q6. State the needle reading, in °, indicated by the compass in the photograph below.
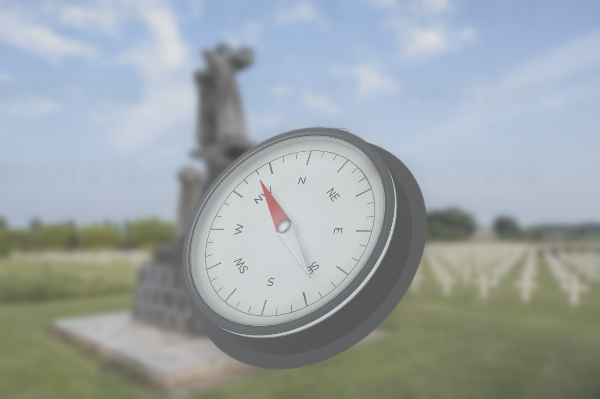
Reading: 320 °
